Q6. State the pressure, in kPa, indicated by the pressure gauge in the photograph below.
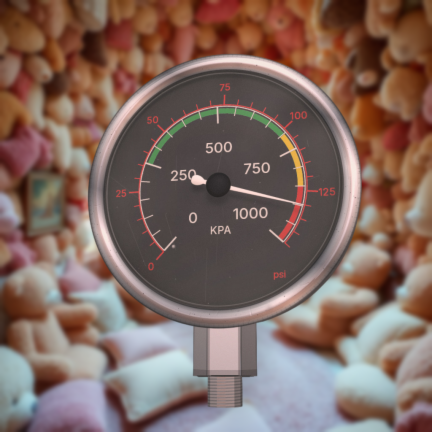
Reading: 900 kPa
